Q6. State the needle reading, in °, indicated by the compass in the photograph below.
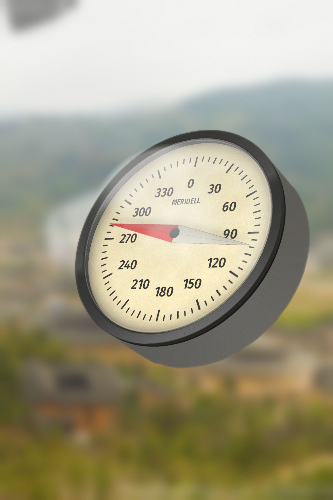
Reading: 280 °
